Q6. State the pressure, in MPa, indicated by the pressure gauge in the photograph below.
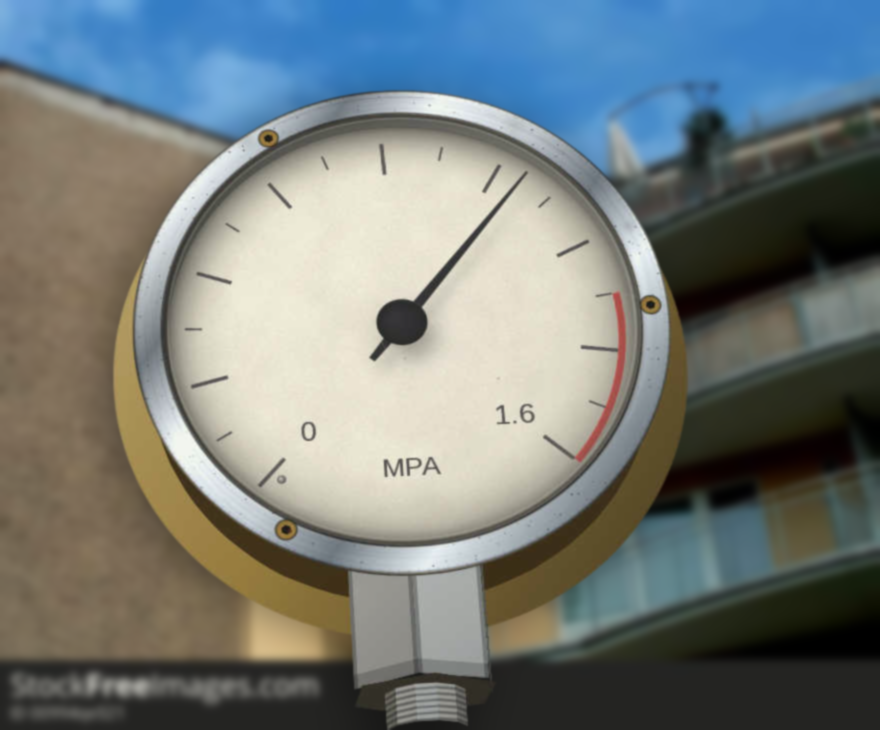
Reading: 1.05 MPa
